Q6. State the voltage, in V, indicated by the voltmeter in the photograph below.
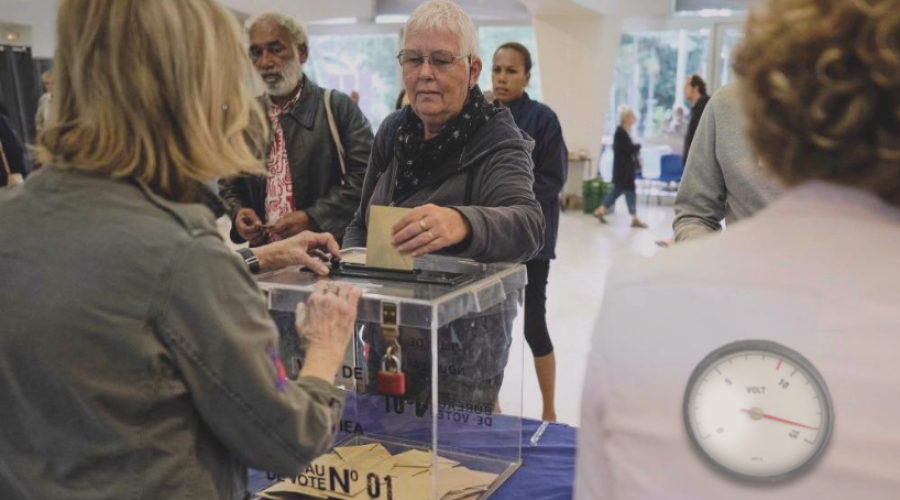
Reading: 14 V
